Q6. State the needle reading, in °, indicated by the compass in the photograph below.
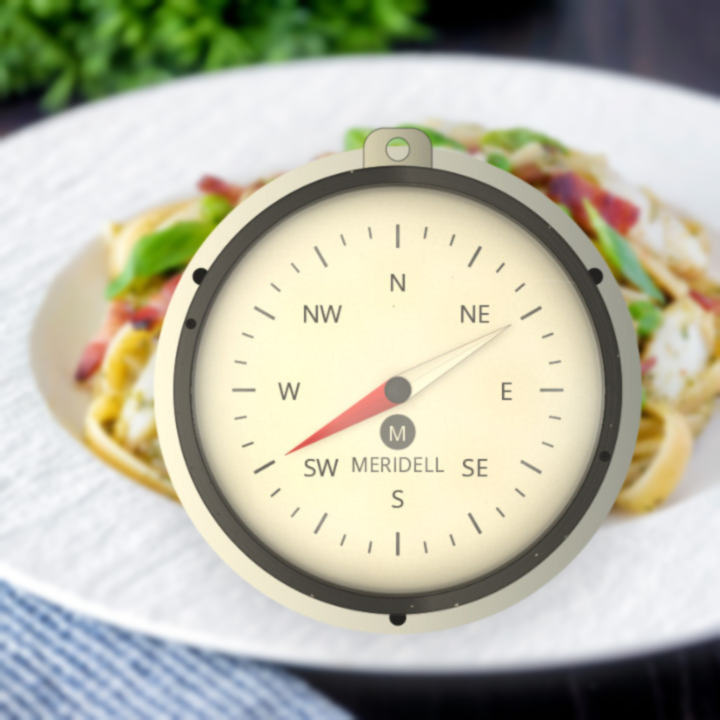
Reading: 240 °
